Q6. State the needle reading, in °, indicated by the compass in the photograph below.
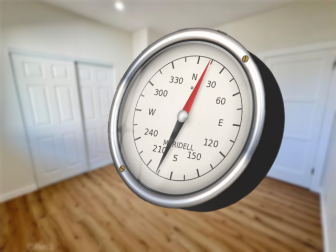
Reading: 15 °
